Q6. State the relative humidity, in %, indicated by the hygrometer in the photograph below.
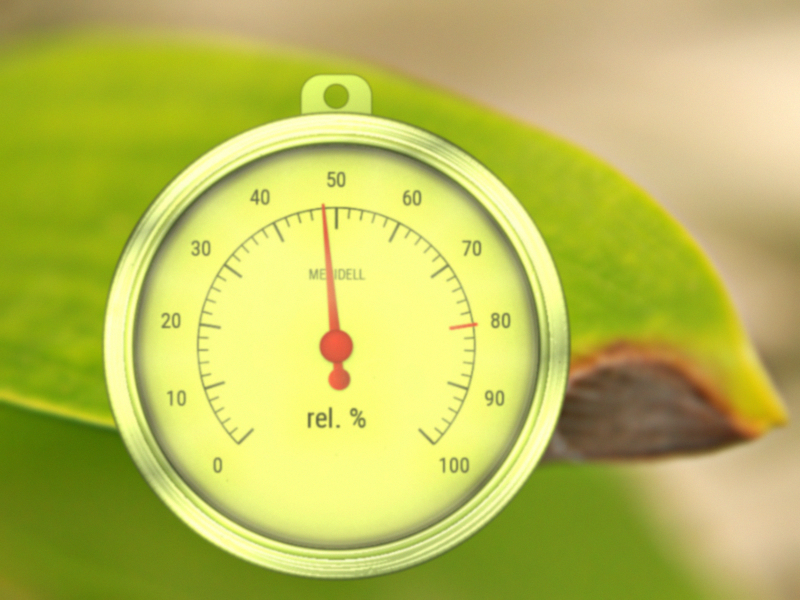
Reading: 48 %
